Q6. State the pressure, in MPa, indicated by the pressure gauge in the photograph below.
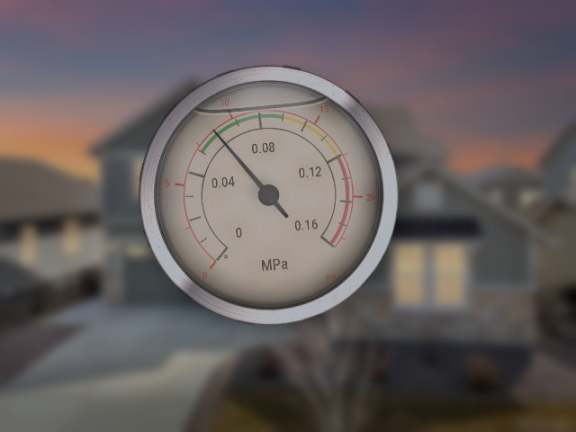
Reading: 0.06 MPa
